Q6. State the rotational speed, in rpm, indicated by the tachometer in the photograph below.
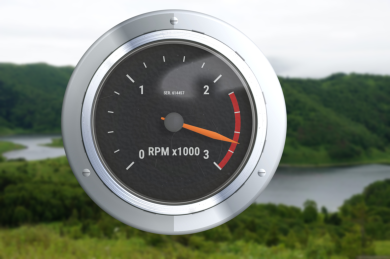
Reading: 2700 rpm
